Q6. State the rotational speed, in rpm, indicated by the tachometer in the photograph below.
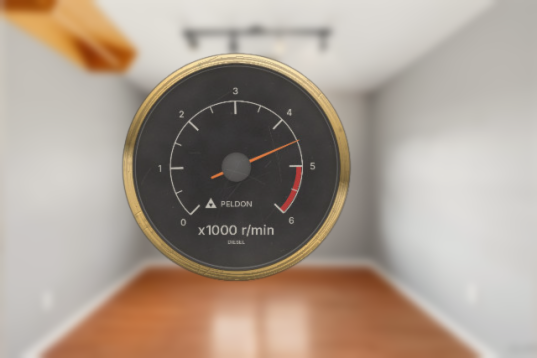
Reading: 4500 rpm
